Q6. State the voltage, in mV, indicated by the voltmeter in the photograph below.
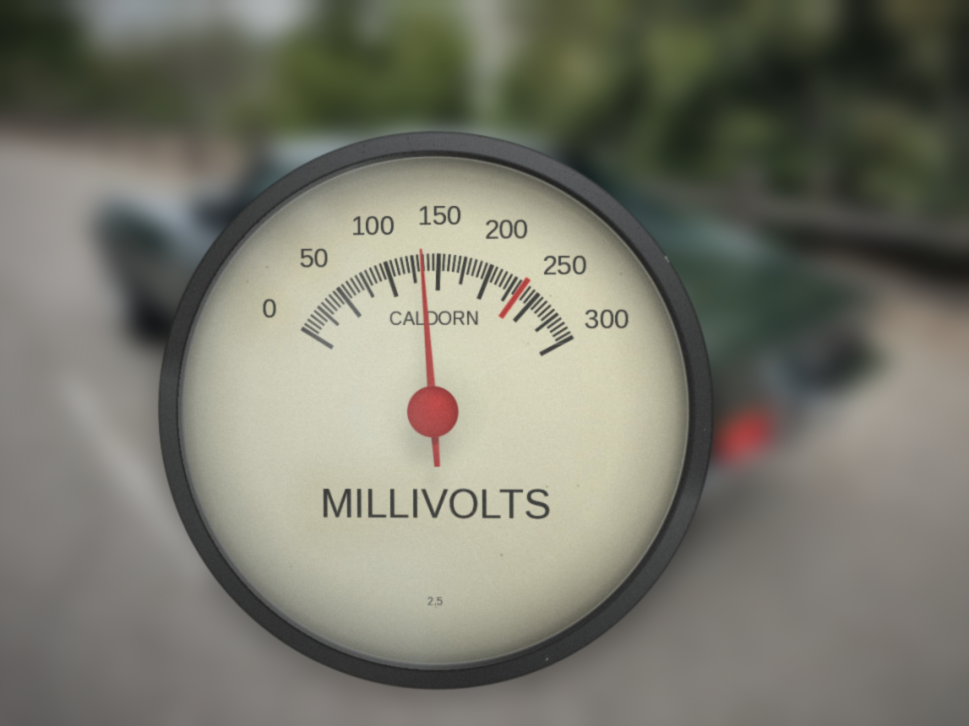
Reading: 135 mV
